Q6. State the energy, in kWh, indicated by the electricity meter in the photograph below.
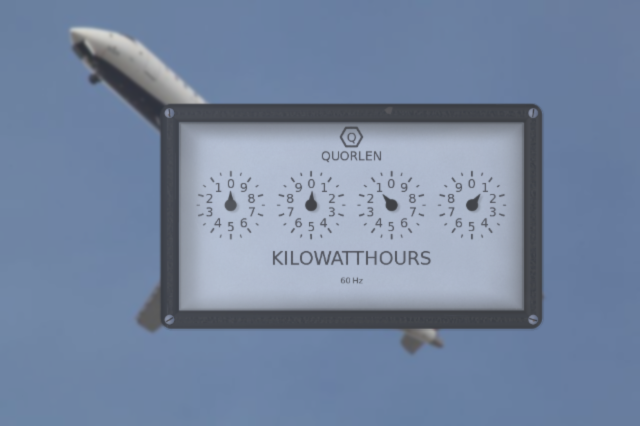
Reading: 11 kWh
